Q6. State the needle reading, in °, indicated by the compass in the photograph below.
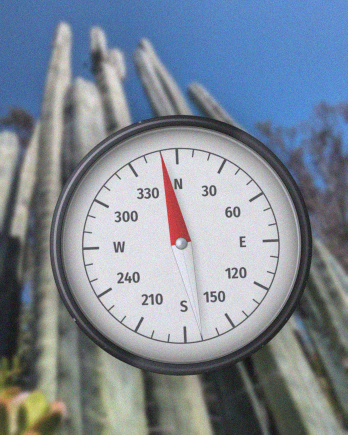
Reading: 350 °
